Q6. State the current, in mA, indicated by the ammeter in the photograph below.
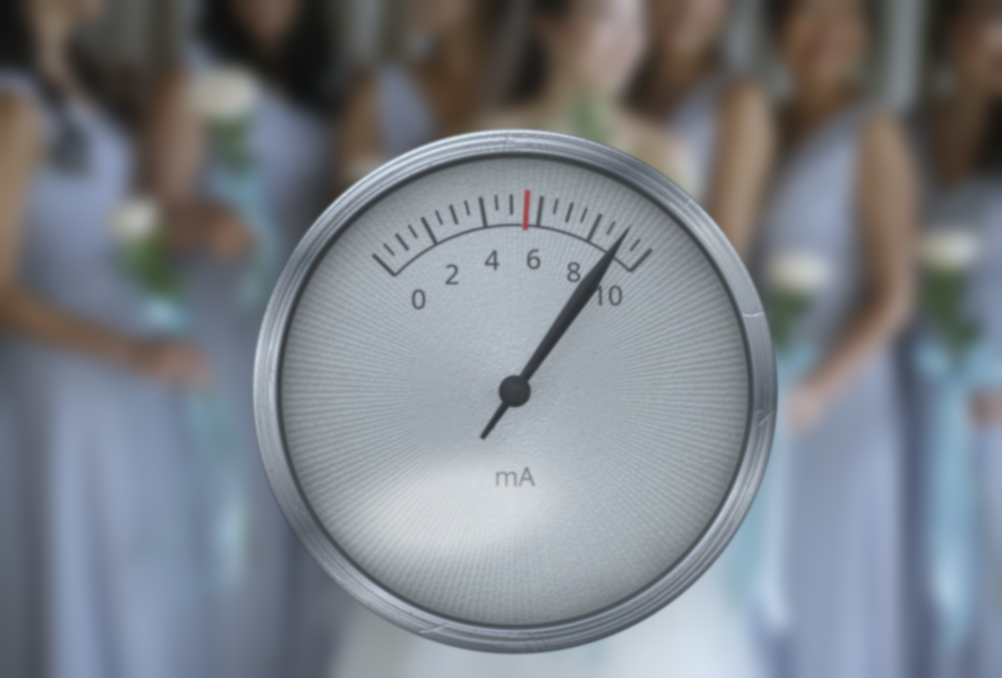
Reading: 9 mA
